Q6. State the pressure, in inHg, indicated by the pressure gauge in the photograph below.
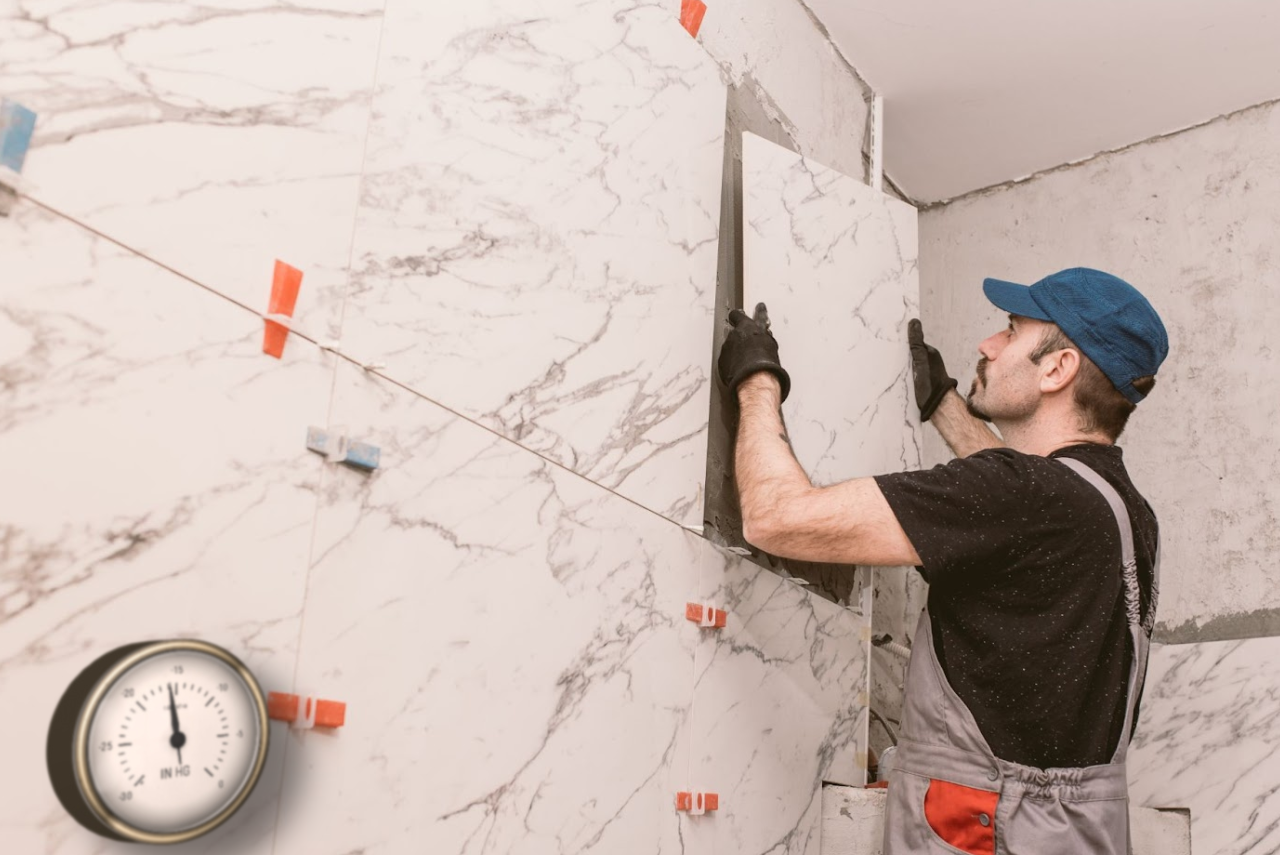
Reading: -16 inHg
